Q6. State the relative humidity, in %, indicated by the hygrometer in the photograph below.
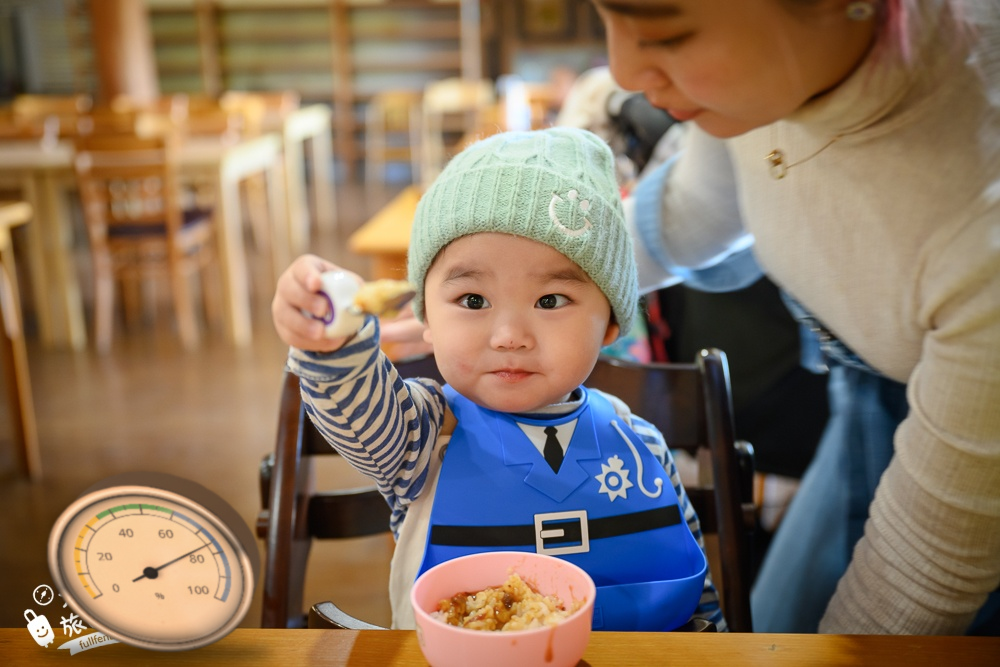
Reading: 75 %
